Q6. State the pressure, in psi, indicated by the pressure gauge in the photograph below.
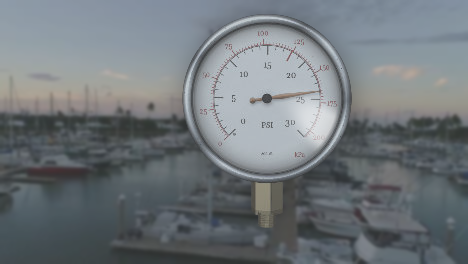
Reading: 24 psi
